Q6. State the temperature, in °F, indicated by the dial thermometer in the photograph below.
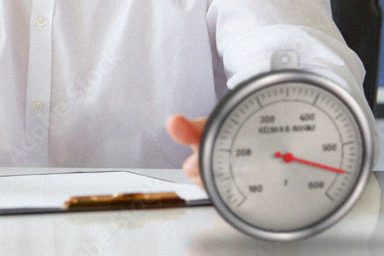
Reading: 550 °F
